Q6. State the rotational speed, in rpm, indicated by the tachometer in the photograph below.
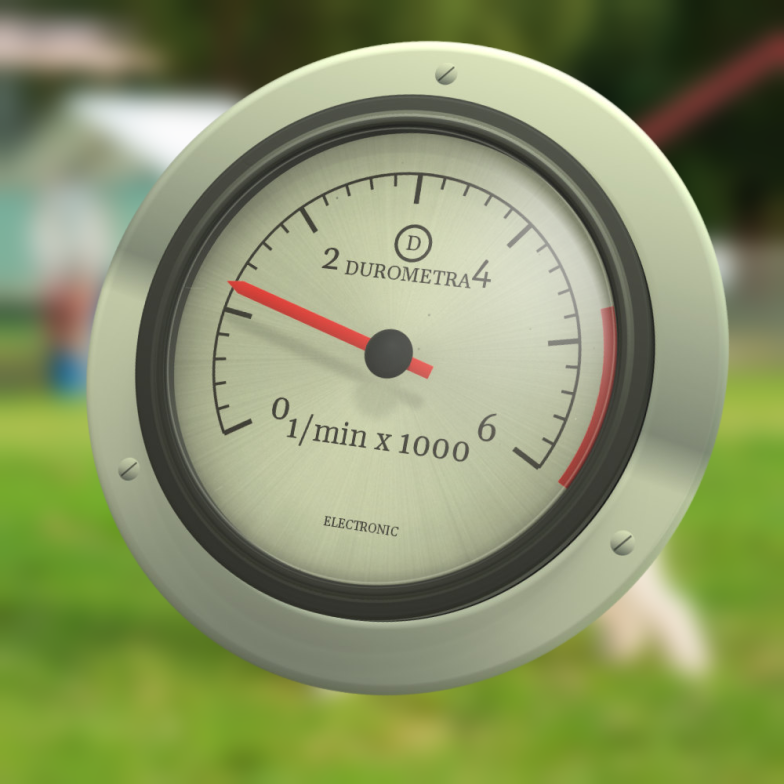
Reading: 1200 rpm
